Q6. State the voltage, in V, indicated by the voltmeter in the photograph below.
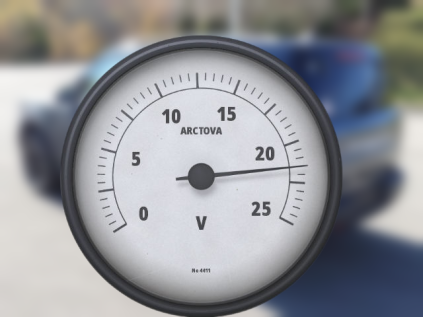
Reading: 21.5 V
